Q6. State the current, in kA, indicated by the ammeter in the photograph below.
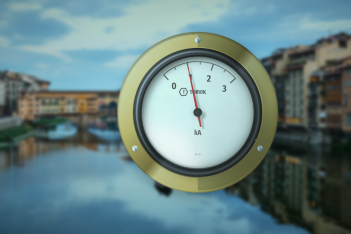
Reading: 1 kA
